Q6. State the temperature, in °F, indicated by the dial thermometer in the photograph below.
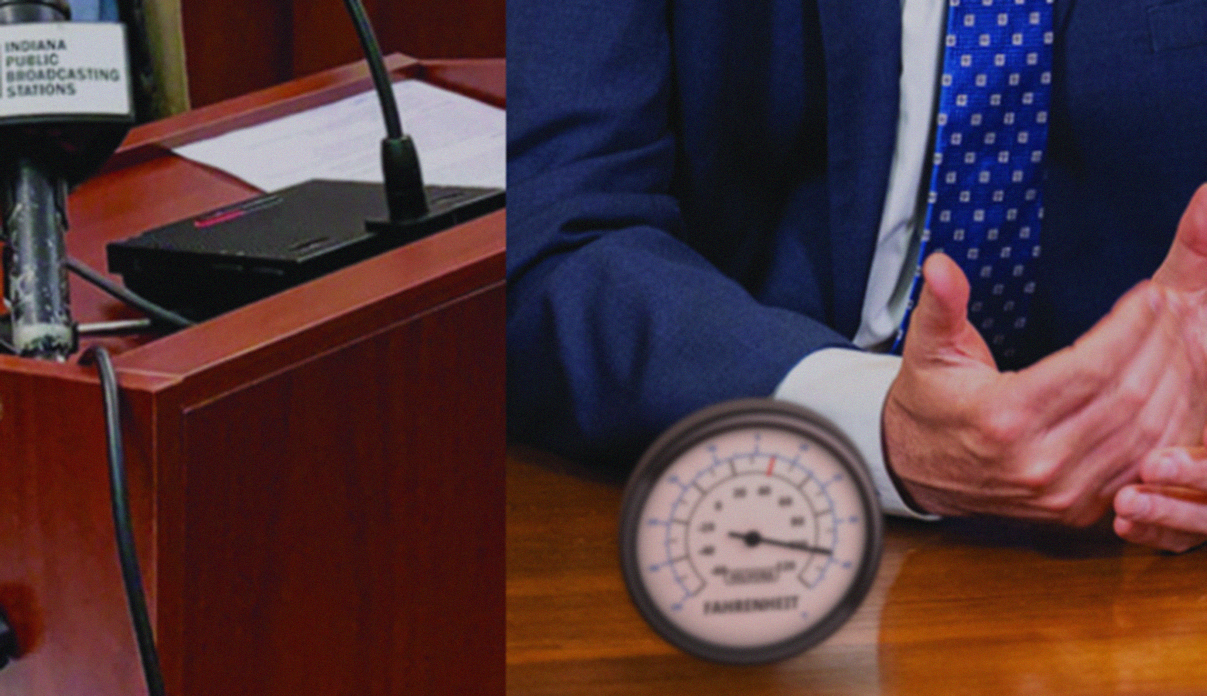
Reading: 100 °F
